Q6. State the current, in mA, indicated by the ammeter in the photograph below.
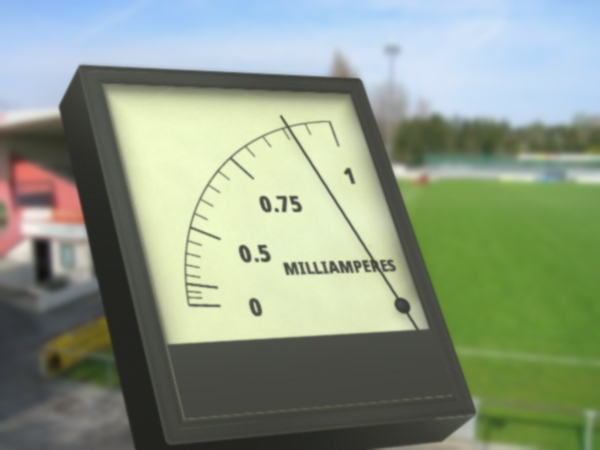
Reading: 0.9 mA
